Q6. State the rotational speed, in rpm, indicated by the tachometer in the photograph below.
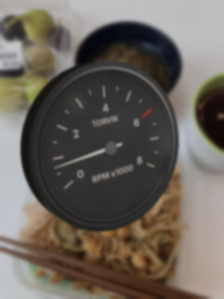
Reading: 750 rpm
